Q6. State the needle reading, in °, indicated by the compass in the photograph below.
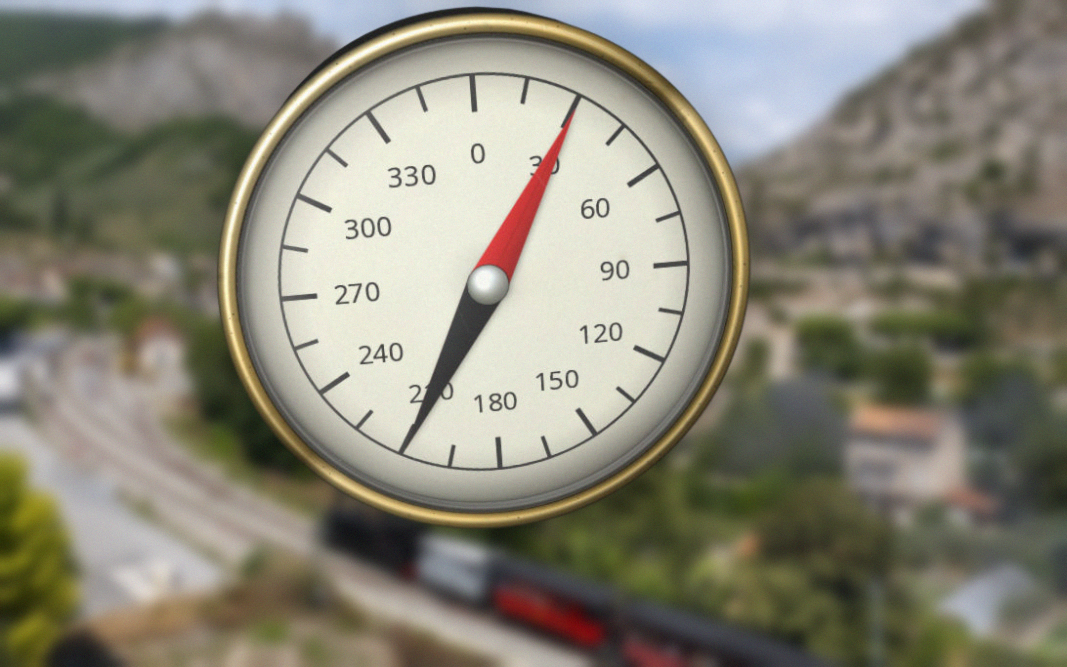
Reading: 30 °
